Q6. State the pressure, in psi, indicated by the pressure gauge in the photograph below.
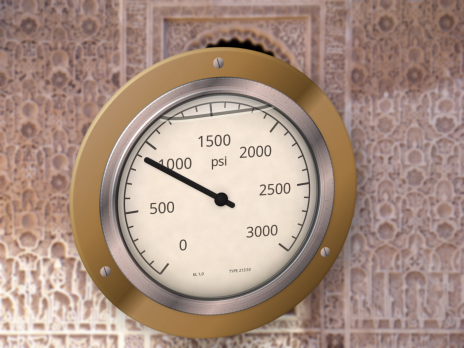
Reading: 900 psi
